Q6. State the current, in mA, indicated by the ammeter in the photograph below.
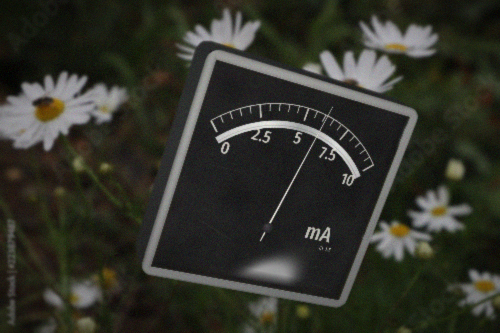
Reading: 6 mA
